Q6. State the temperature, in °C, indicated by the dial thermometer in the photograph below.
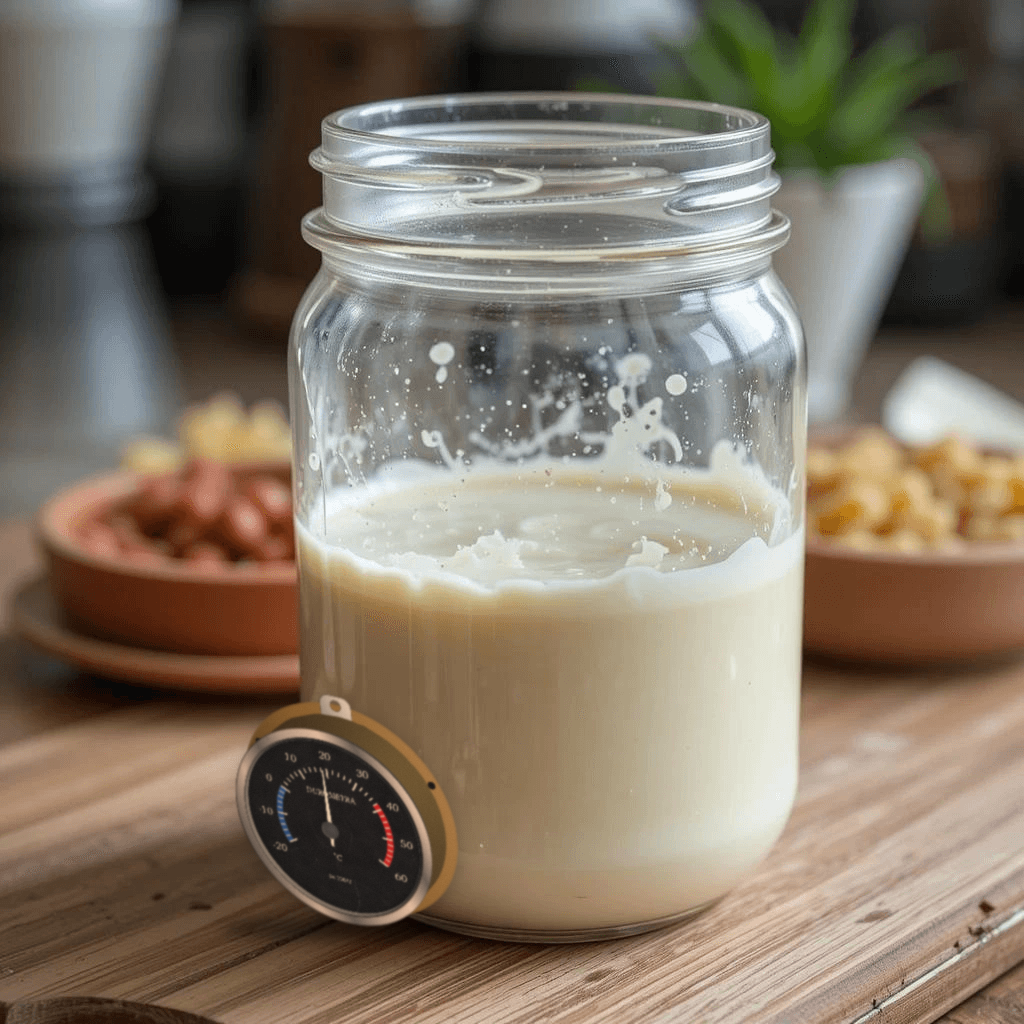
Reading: 20 °C
